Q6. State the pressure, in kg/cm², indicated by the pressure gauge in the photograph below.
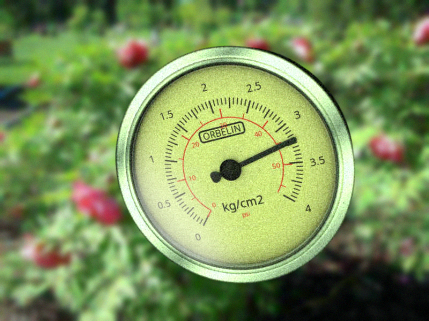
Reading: 3.2 kg/cm²
